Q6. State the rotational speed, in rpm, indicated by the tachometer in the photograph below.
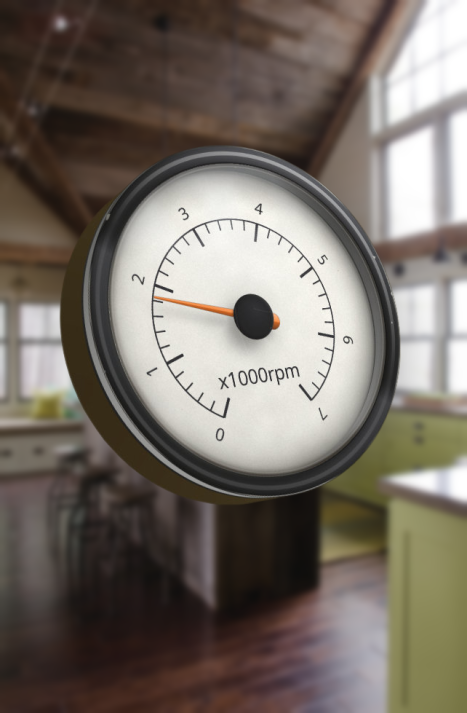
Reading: 1800 rpm
